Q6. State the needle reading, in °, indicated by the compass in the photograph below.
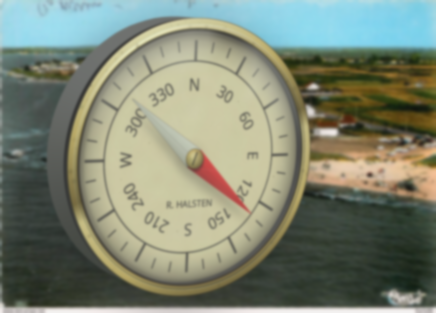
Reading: 130 °
